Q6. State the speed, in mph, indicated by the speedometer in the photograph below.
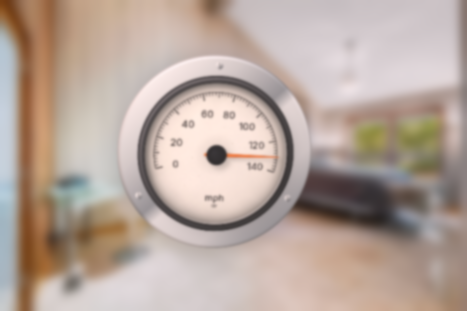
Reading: 130 mph
